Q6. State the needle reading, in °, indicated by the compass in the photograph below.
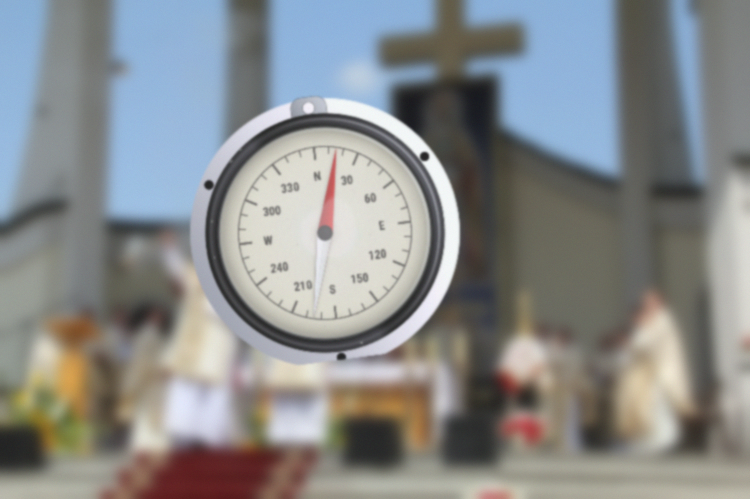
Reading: 15 °
